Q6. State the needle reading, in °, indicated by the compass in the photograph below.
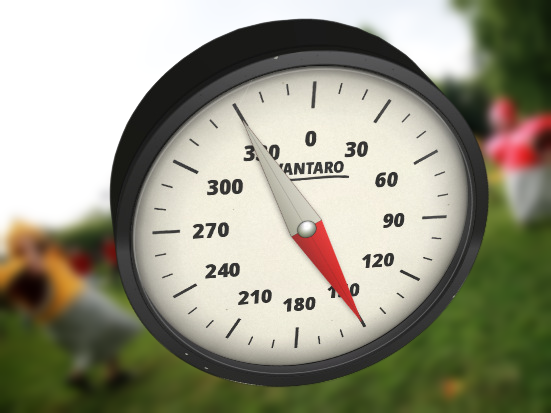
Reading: 150 °
